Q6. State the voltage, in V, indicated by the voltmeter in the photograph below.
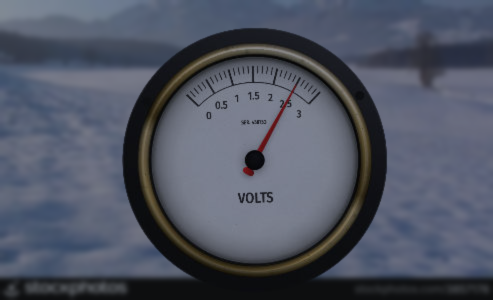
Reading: 2.5 V
